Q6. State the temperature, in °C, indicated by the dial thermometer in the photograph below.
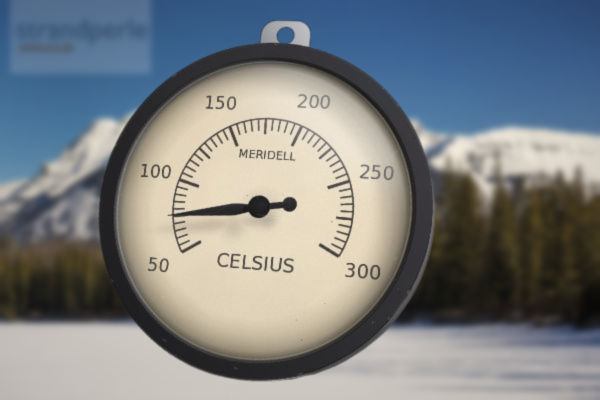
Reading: 75 °C
